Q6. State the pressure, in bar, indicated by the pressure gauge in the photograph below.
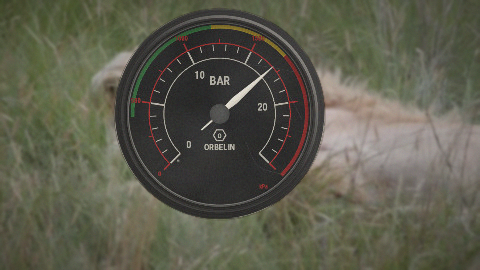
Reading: 17 bar
